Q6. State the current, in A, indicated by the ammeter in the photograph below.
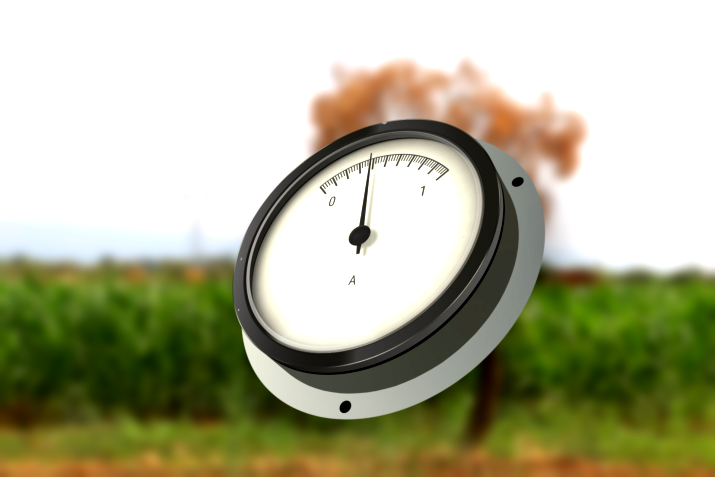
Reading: 0.4 A
